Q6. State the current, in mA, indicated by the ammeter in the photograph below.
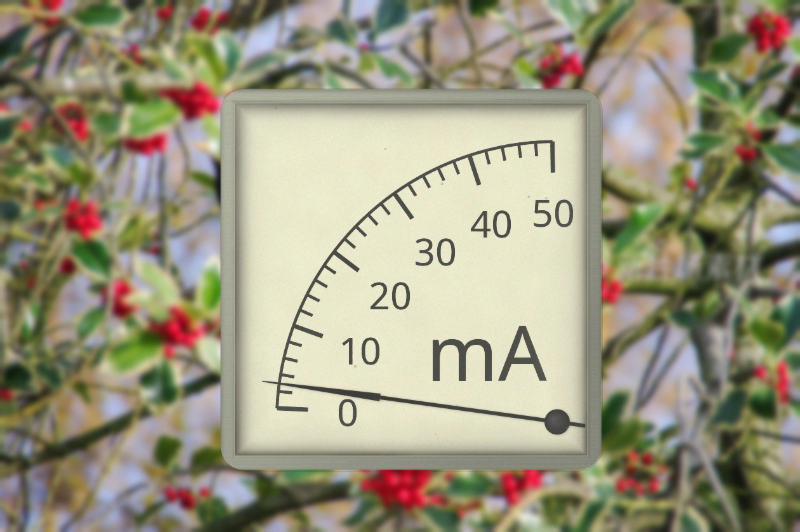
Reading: 3 mA
